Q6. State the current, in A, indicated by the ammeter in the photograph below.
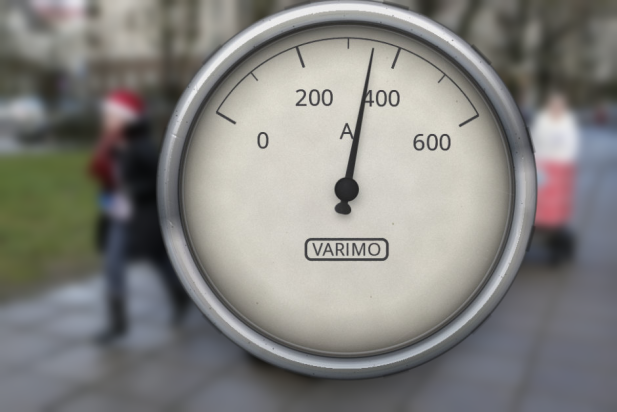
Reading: 350 A
